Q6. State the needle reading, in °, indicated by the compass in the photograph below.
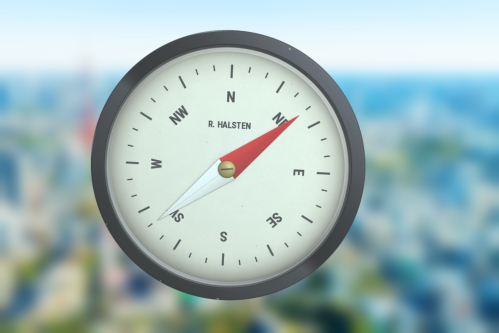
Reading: 50 °
